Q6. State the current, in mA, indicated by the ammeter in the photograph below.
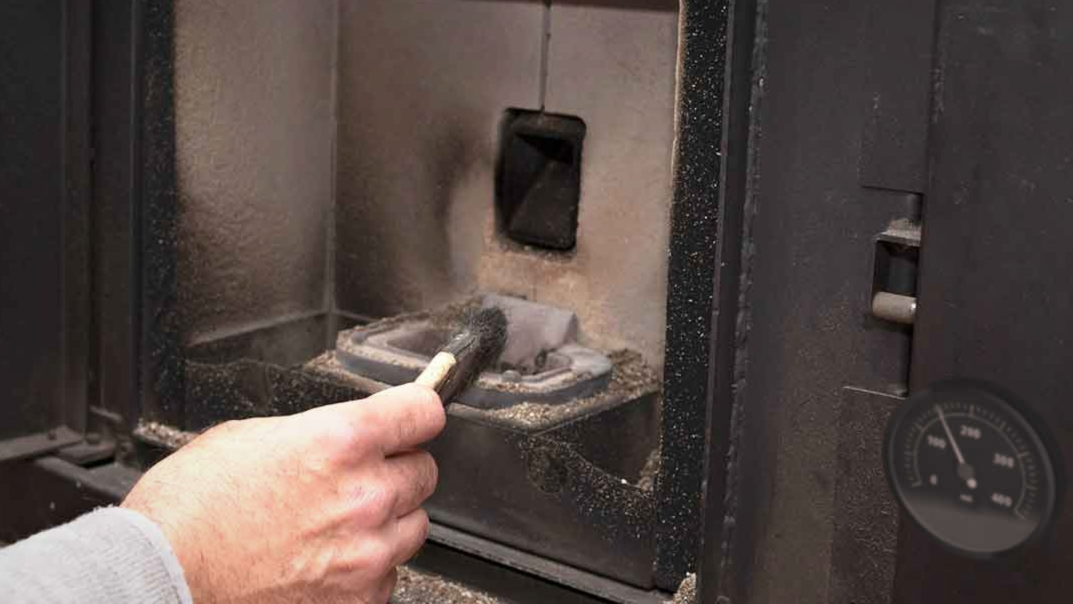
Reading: 150 mA
